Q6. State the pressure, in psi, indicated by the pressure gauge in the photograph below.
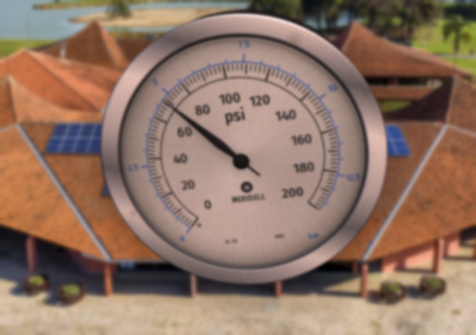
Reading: 70 psi
